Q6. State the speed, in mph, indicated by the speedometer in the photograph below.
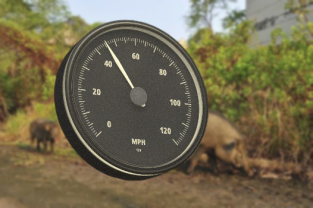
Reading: 45 mph
